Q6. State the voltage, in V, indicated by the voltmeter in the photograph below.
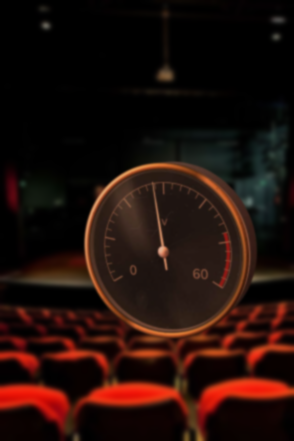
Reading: 28 V
